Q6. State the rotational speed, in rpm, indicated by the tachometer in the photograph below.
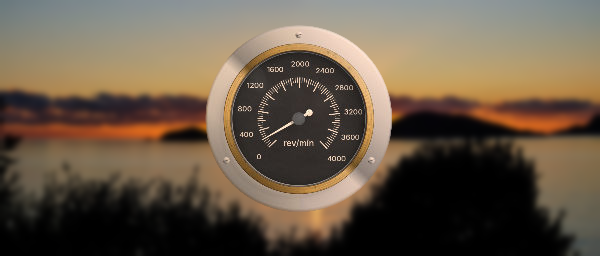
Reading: 200 rpm
